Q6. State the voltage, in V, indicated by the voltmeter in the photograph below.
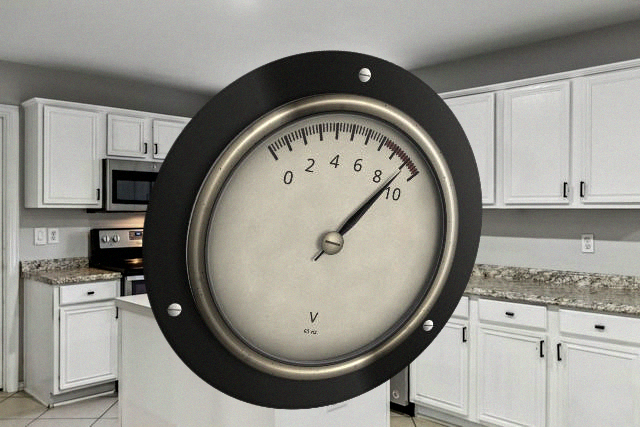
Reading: 9 V
